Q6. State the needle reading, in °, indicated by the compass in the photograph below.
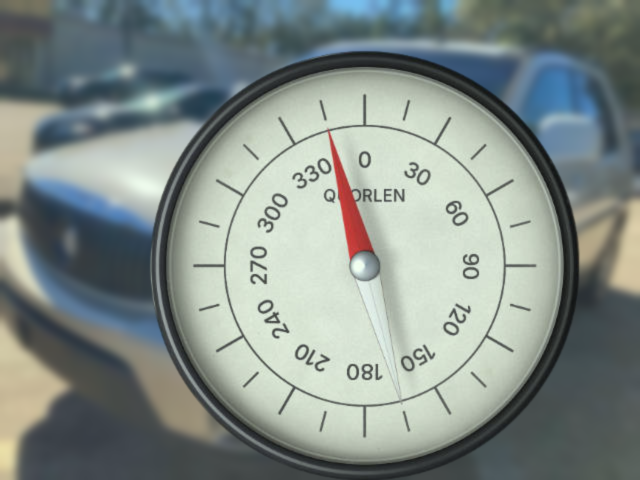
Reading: 345 °
